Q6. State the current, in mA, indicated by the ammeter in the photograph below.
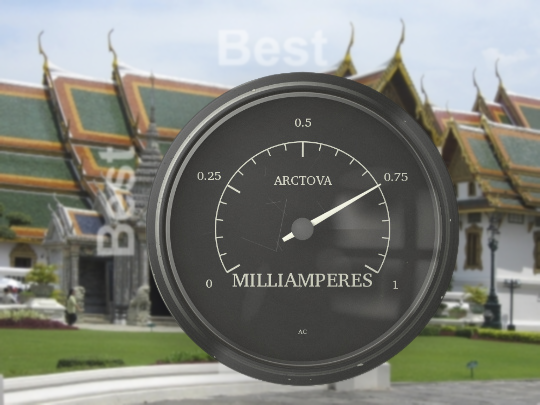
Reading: 0.75 mA
